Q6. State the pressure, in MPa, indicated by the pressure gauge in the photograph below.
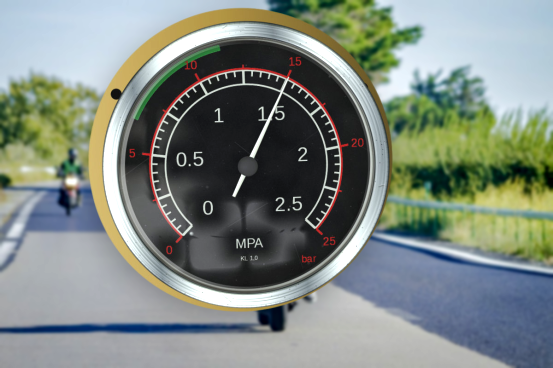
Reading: 1.5 MPa
